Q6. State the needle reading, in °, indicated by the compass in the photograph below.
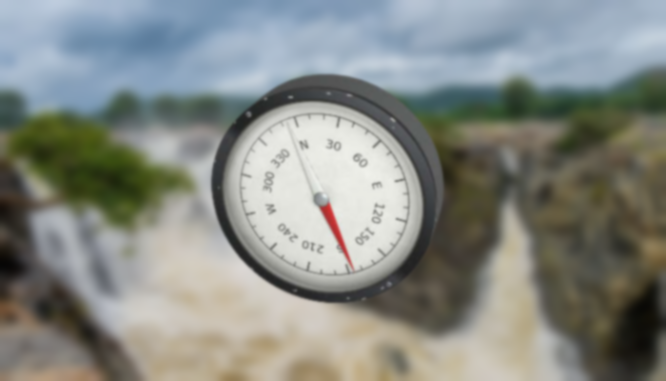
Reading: 175 °
